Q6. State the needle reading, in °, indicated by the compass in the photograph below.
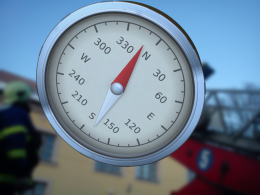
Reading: 350 °
